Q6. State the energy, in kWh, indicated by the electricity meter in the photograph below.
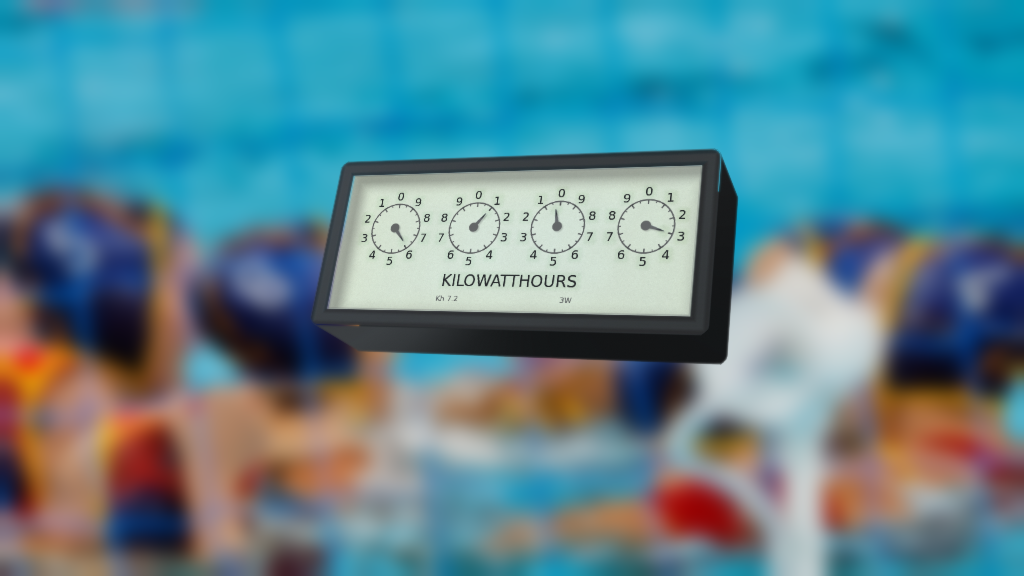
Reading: 6103 kWh
